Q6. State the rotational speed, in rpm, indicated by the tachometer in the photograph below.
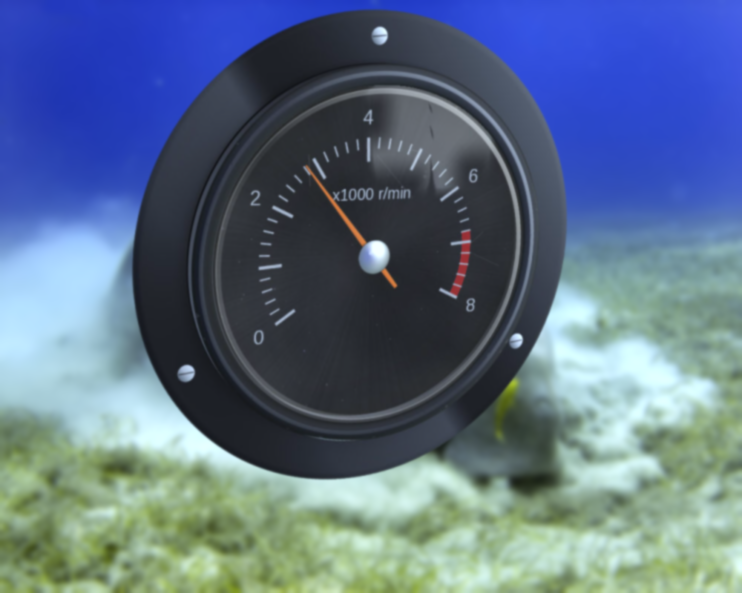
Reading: 2800 rpm
